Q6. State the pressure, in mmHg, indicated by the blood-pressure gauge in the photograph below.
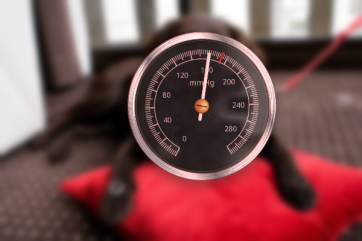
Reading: 160 mmHg
